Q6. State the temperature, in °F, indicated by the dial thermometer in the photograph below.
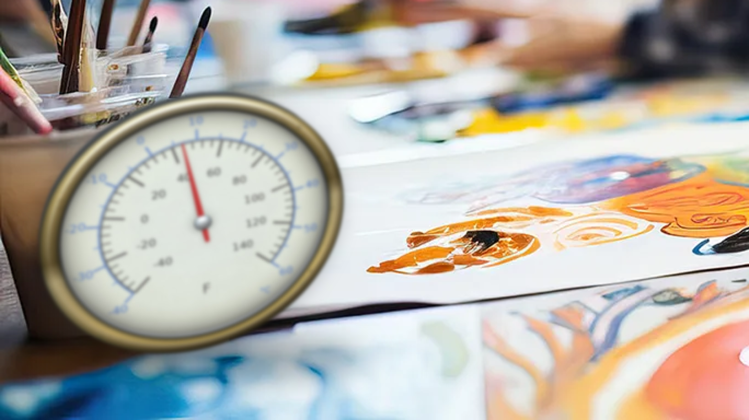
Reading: 44 °F
